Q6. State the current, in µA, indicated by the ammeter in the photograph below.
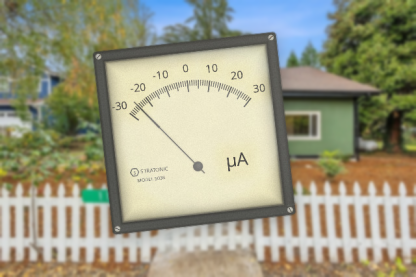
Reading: -25 µA
